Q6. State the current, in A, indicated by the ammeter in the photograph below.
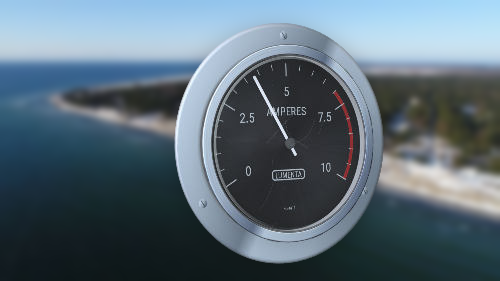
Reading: 3.75 A
